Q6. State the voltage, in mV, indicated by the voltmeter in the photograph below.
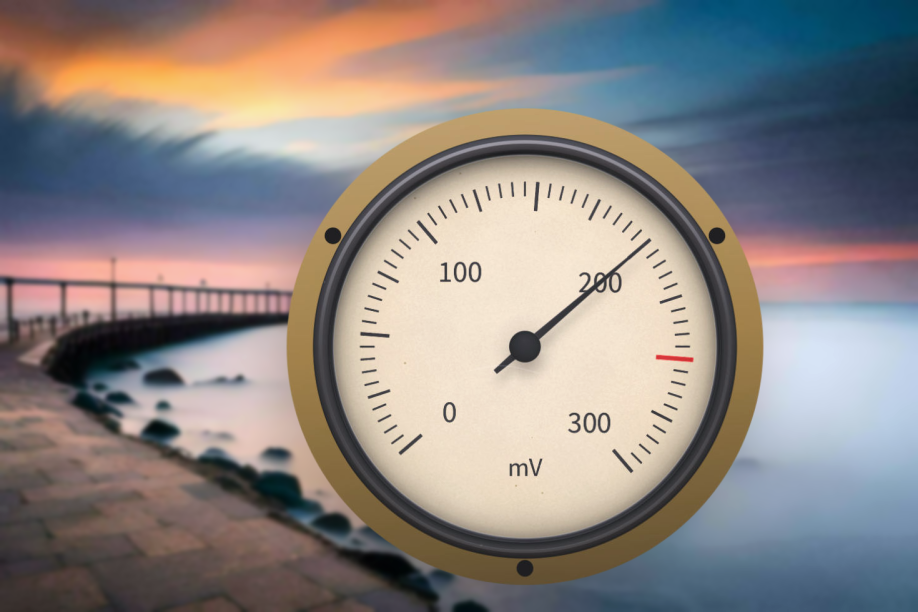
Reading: 200 mV
